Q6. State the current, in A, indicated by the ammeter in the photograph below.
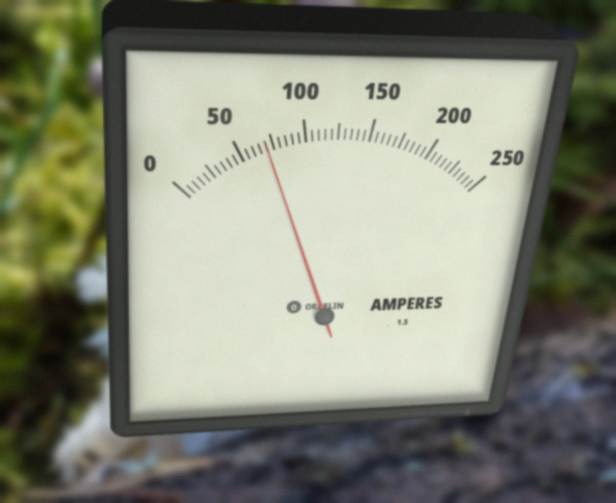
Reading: 70 A
